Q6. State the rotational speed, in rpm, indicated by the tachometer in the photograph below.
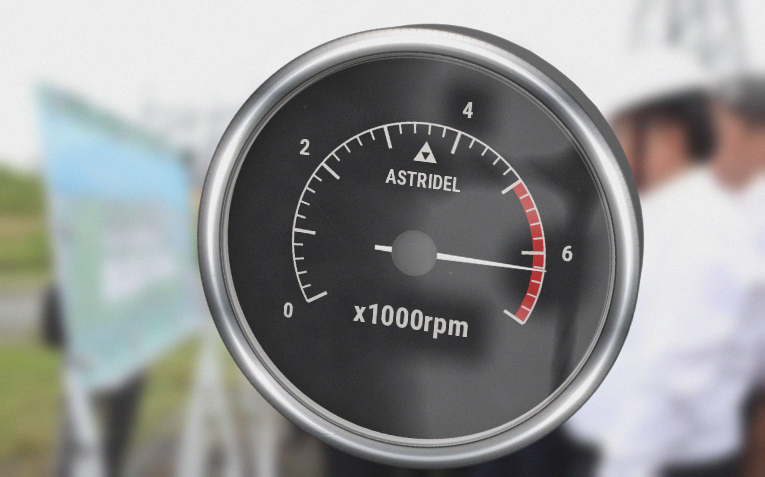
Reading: 6200 rpm
